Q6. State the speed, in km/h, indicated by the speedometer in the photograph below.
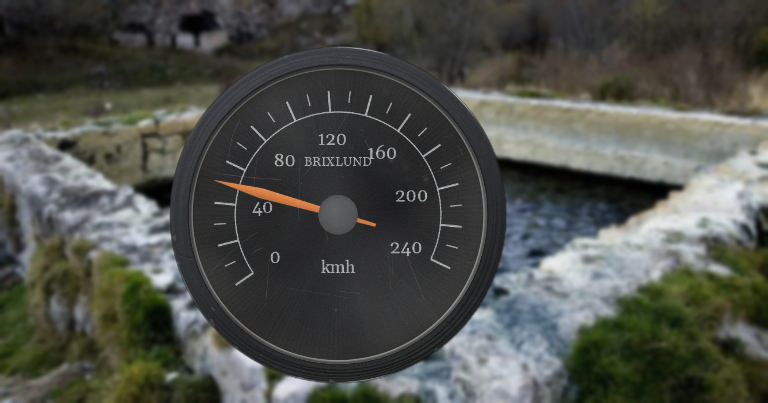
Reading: 50 km/h
